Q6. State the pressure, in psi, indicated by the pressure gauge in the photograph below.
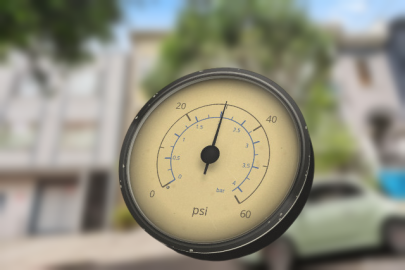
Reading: 30 psi
